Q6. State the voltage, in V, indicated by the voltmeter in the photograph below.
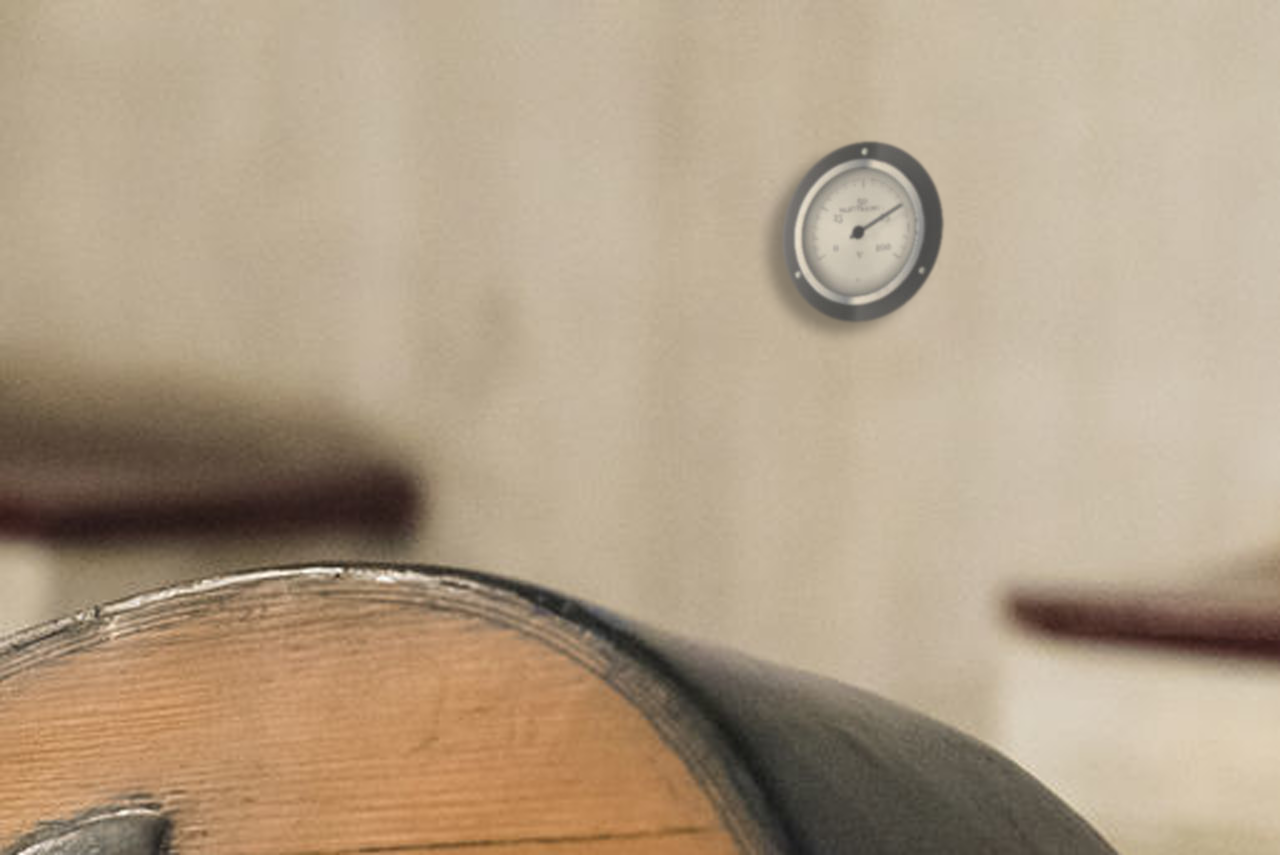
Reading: 75 V
